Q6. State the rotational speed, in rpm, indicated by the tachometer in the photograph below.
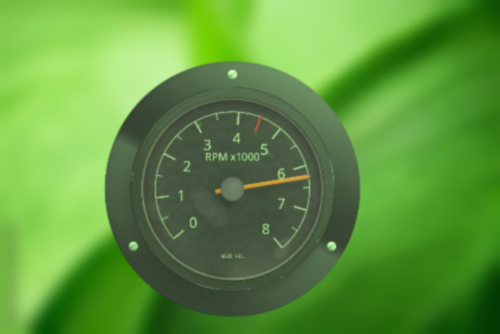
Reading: 6250 rpm
